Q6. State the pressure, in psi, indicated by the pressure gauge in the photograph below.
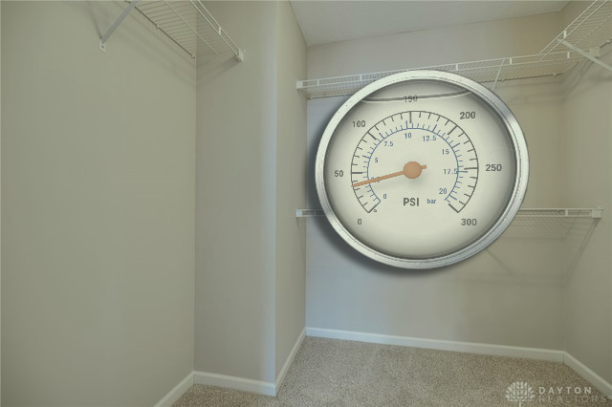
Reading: 35 psi
